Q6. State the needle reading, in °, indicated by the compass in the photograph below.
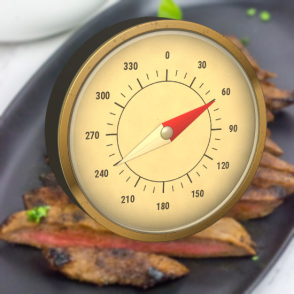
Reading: 60 °
